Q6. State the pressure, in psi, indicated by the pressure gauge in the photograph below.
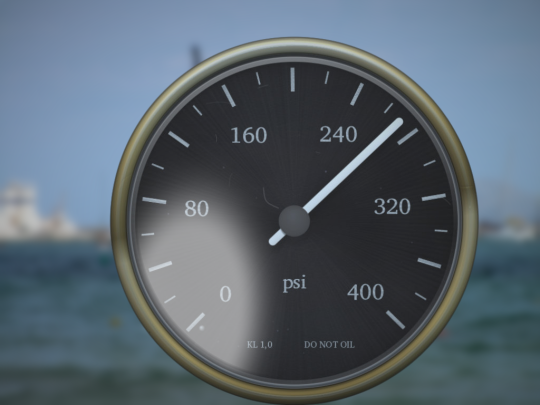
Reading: 270 psi
